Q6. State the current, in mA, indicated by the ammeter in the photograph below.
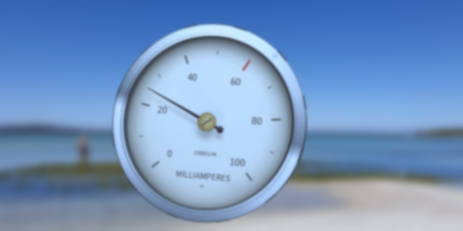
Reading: 25 mA
